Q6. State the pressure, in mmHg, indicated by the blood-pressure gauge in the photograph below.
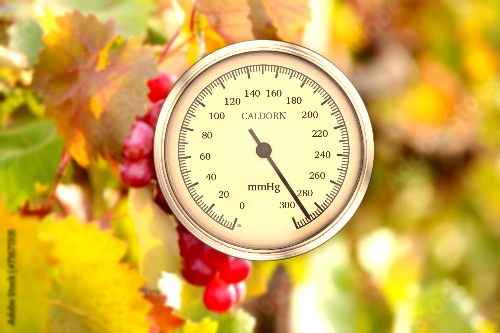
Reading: 290 mmHg
